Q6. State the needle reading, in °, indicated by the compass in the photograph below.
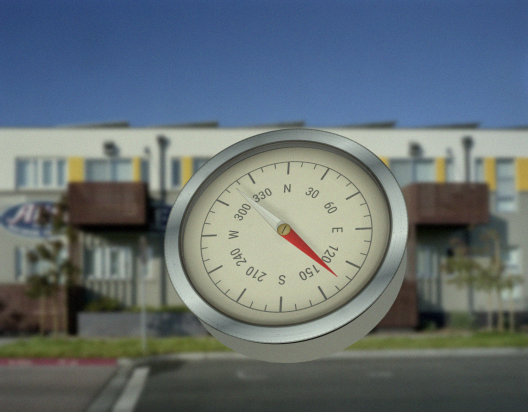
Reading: 135 °
